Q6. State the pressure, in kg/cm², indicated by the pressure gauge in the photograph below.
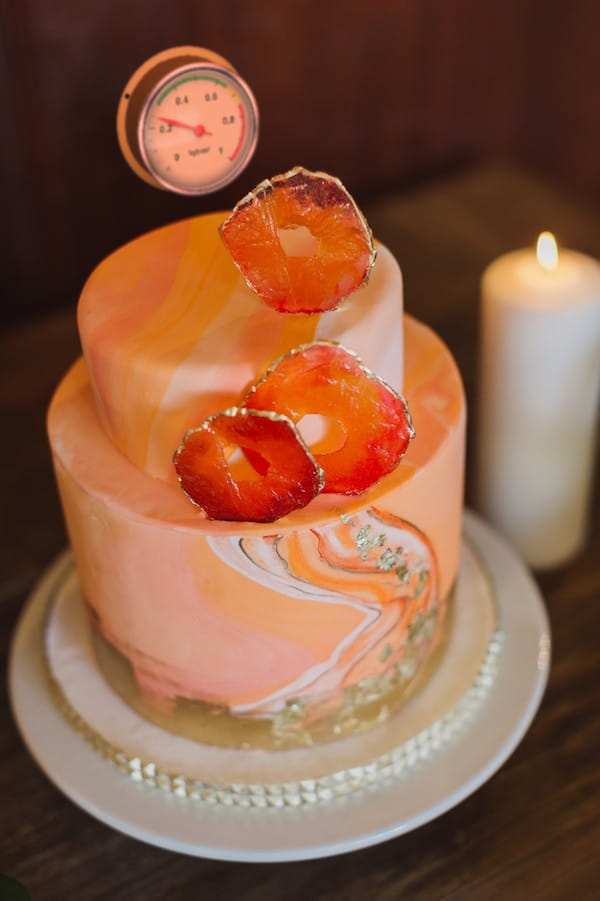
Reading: 0.25 kg/cm²
